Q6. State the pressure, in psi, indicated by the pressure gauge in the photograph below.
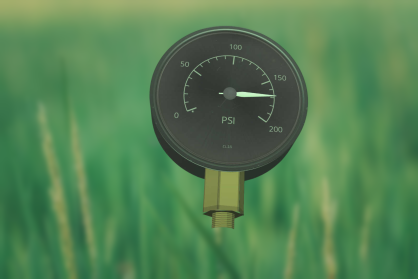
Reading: 170 psi
